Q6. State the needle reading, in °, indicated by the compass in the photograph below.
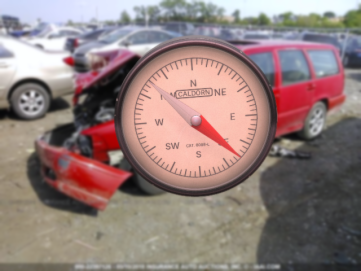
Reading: 135 °
